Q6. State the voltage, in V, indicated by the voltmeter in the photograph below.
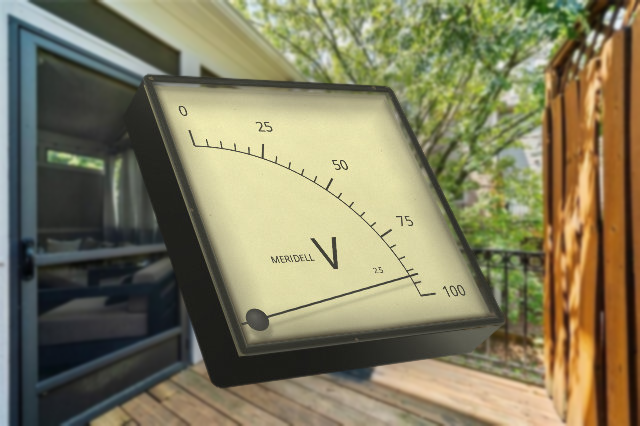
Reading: 92.5 V
